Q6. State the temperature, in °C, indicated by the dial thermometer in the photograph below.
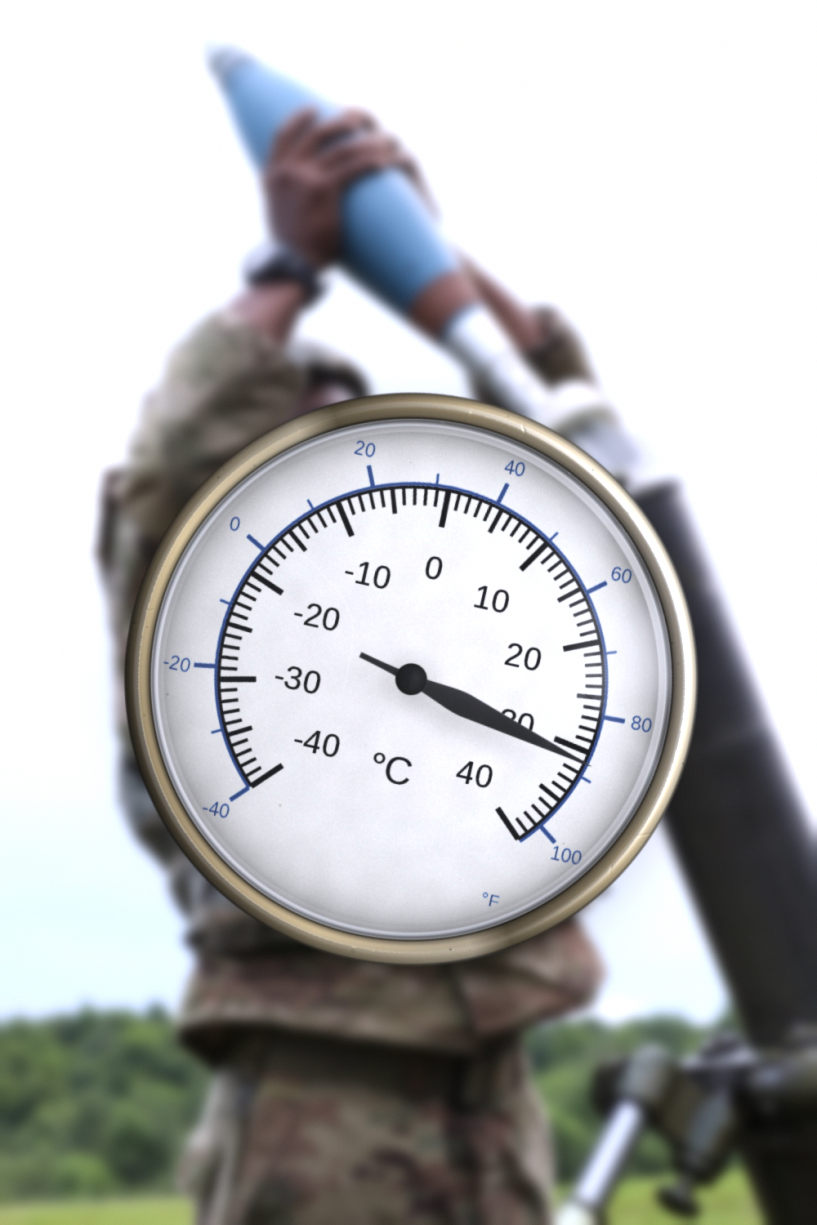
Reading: 31 °C
